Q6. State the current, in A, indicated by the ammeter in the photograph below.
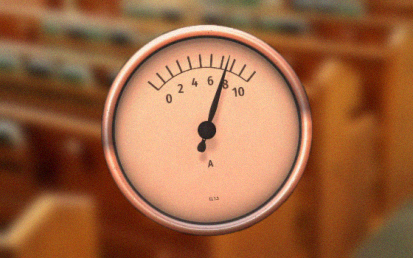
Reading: 7.5 A
